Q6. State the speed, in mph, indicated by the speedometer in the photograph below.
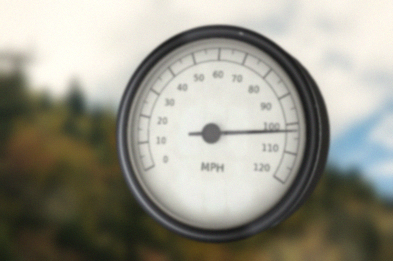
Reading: 102.5 mph
